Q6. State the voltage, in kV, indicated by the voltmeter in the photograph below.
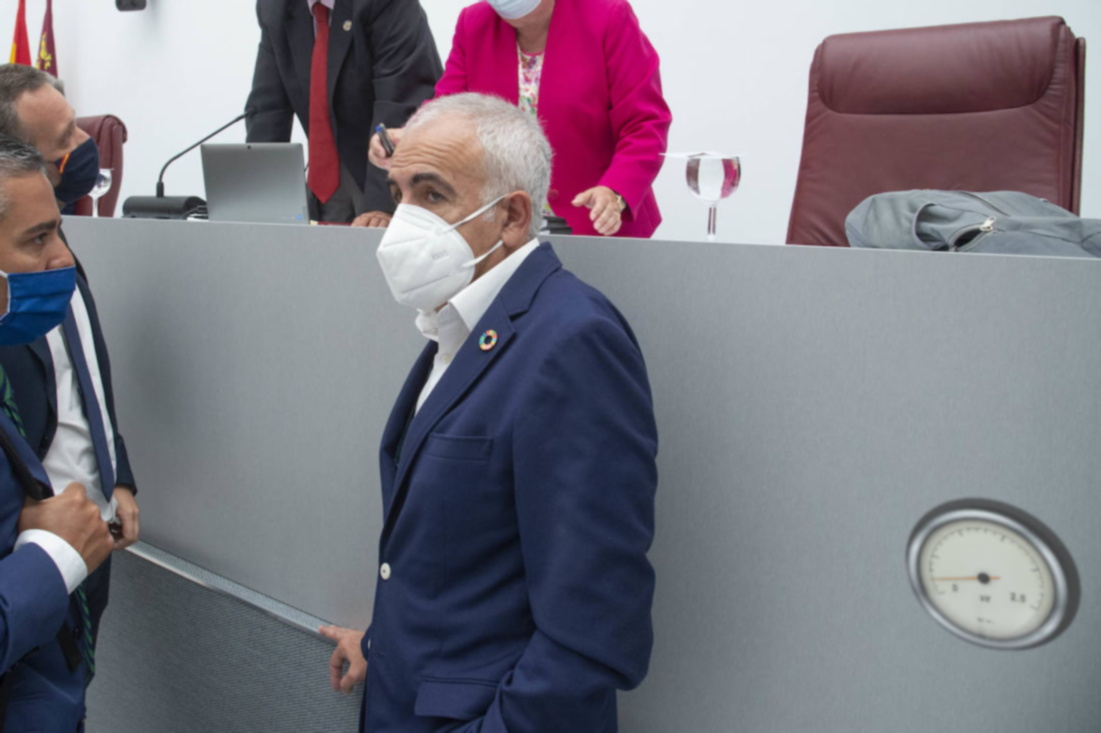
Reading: 0.2 kV
